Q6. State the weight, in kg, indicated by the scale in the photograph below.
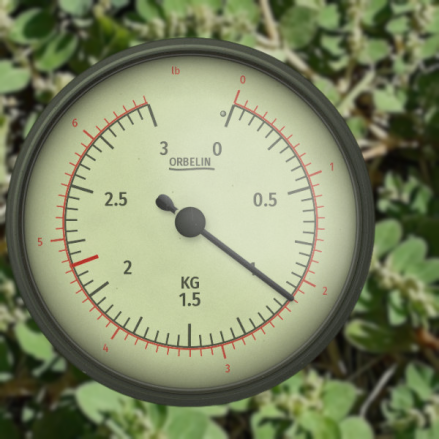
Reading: 1 kg
